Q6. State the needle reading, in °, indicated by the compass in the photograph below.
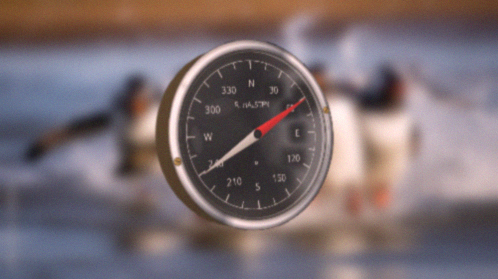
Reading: 60 °
